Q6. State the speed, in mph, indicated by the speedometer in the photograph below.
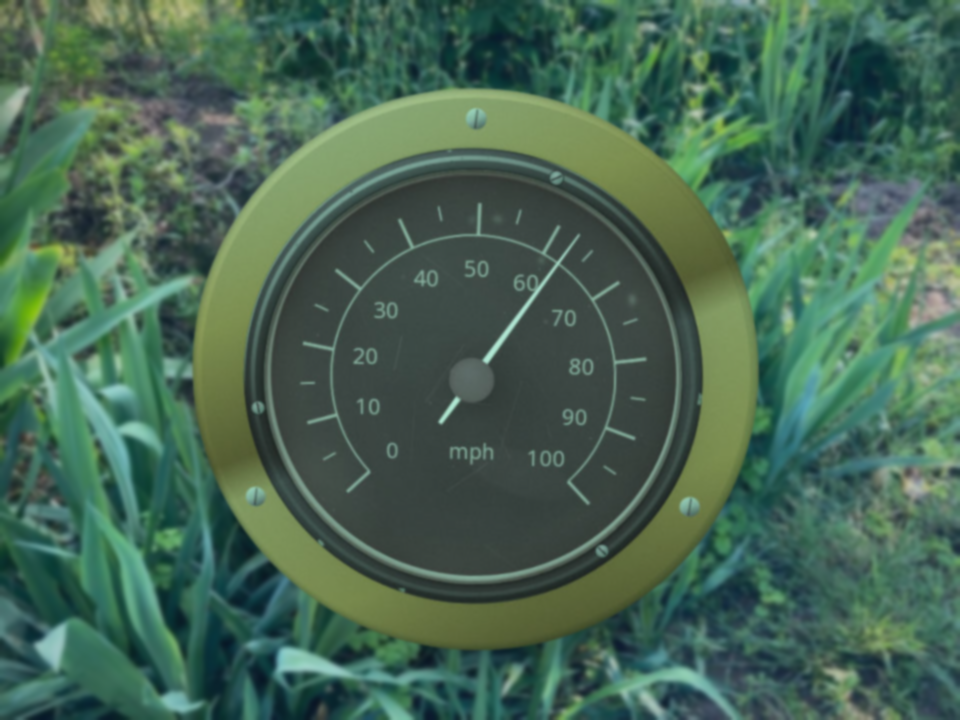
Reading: 62.5 mph
